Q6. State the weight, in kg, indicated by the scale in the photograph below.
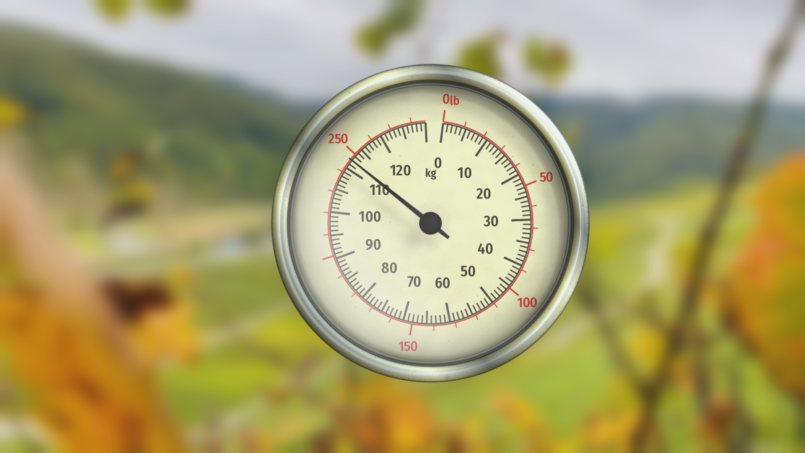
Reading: 112 kg
